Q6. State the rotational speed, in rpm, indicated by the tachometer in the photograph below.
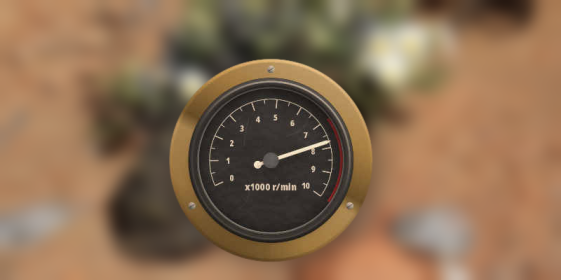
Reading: 7750 rpm
